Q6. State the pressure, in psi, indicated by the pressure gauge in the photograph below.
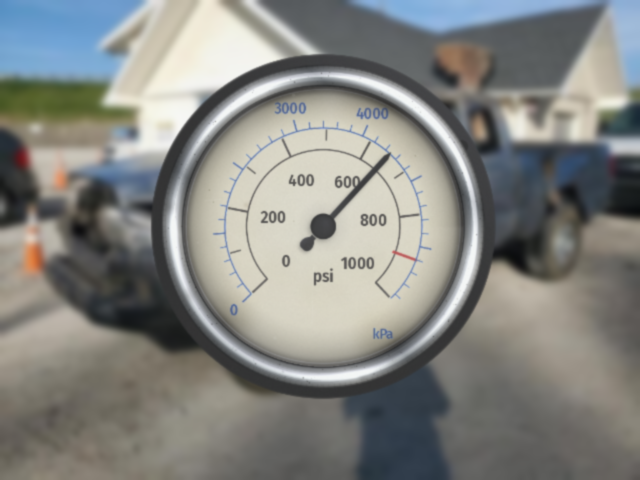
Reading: 650 psi
